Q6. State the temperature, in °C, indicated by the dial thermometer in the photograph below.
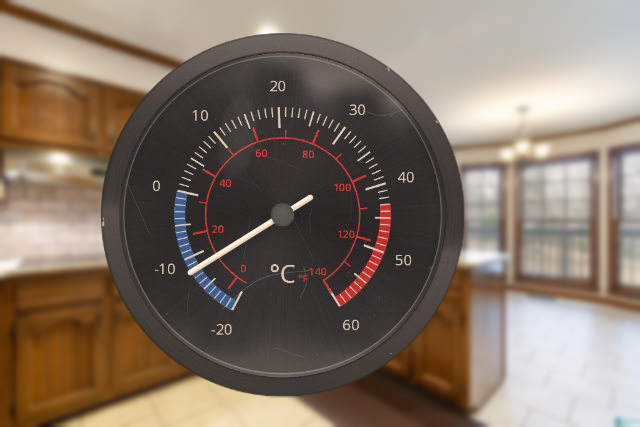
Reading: -12 °C
